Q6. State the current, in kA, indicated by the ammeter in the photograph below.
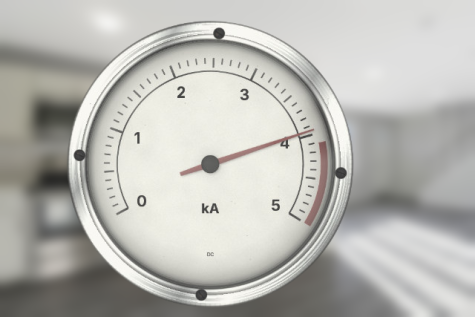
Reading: 3.95 kA
